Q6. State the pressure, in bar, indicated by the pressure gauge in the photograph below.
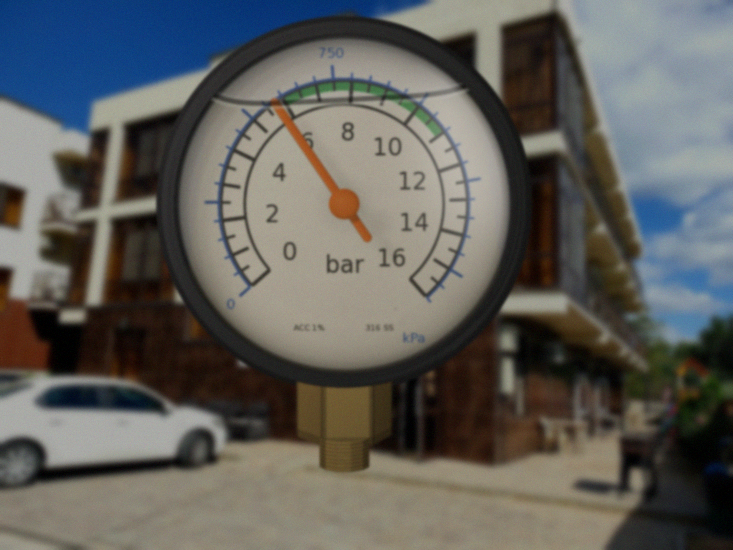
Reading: 5.75 bar
